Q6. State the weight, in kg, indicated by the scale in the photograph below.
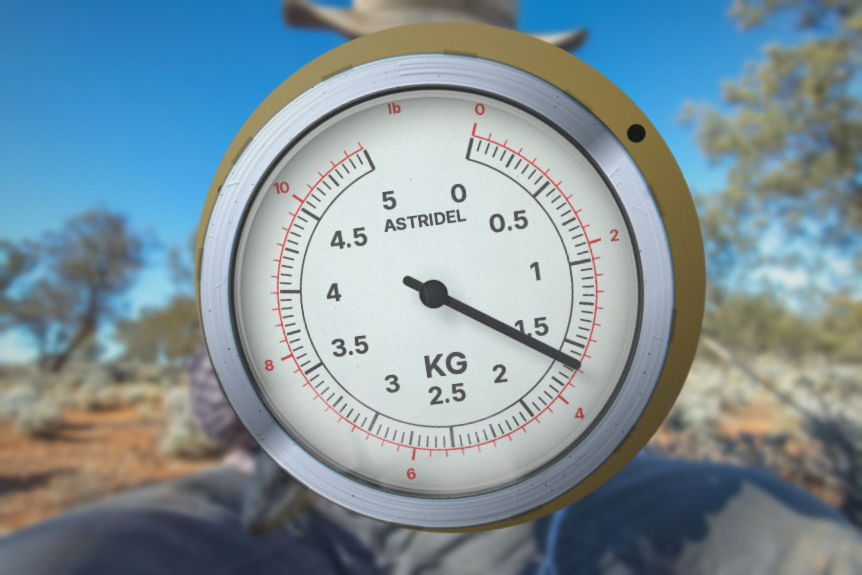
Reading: 1.6 kg
